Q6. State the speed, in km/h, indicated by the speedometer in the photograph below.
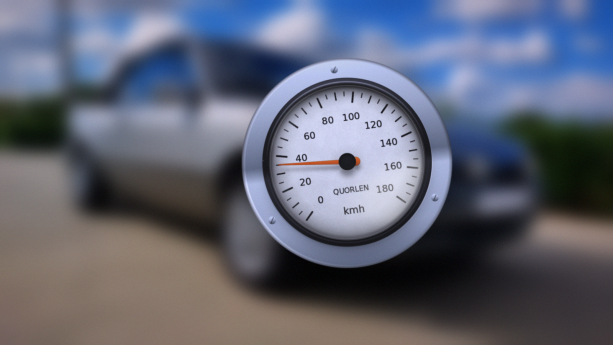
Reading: 35 km/h
